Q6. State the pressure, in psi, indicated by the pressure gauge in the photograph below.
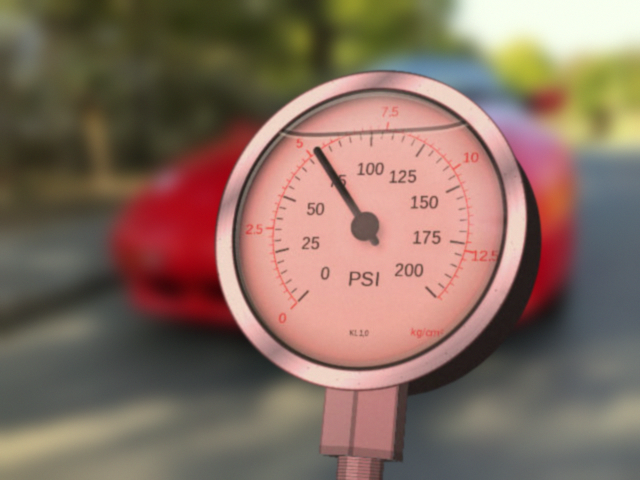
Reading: 75 psi
